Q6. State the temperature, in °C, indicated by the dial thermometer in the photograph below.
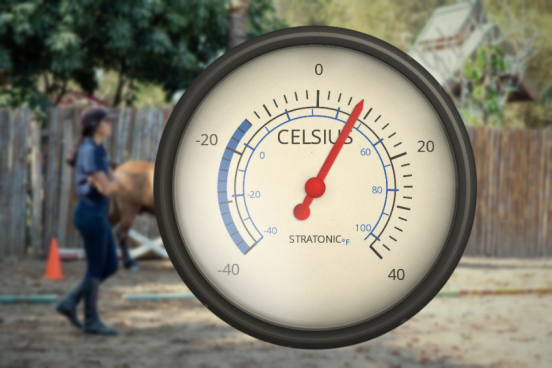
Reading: 8 °C
